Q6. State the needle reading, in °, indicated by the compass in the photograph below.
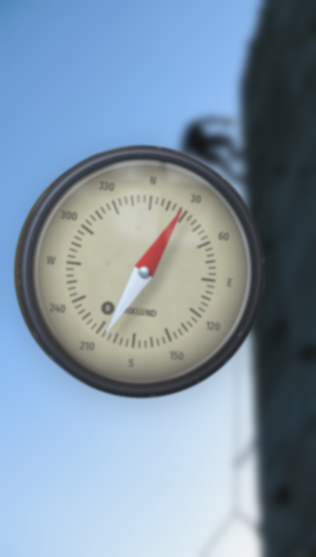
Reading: 25 °
